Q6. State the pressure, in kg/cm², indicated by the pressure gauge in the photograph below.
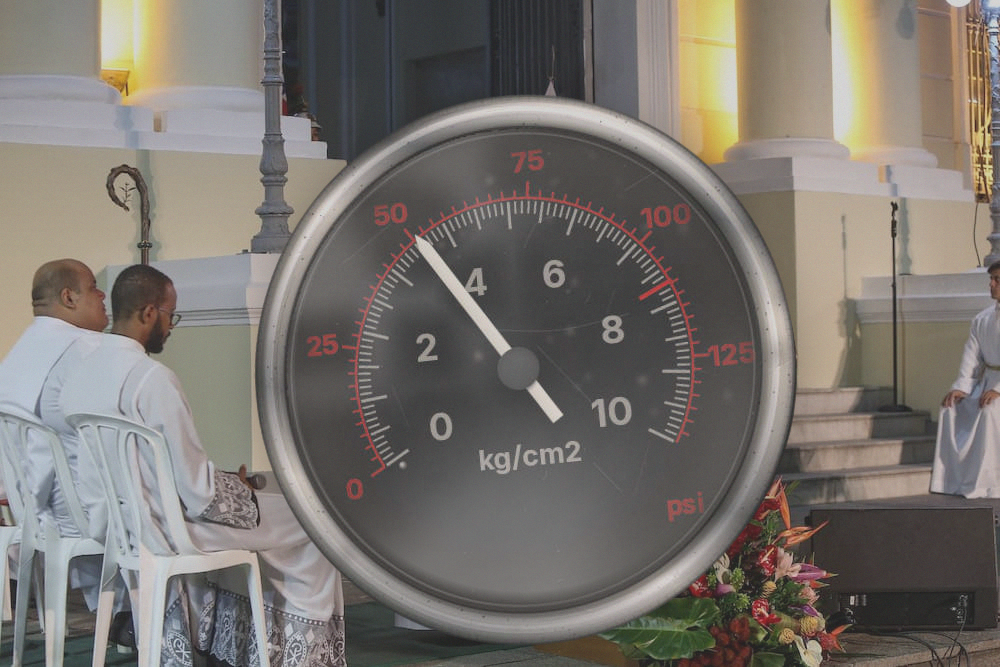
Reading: 3.6 kg/cm²
